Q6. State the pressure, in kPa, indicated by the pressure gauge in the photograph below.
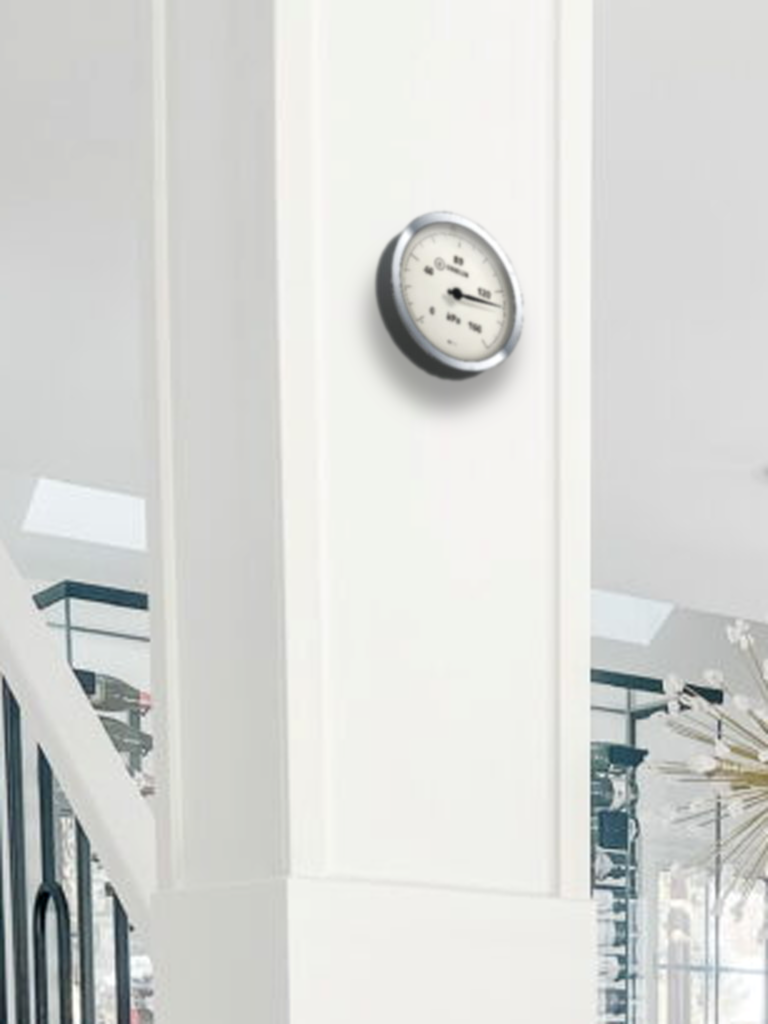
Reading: 130 kPa
